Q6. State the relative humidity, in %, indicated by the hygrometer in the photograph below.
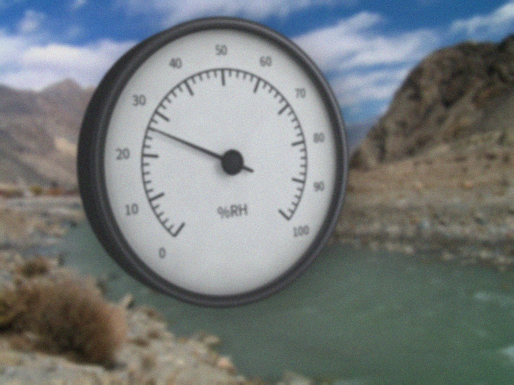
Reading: 26 %
